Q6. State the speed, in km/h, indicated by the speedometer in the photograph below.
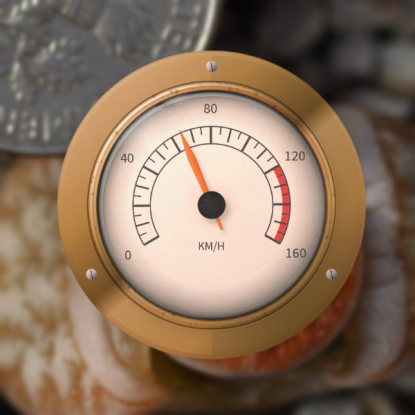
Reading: 65 km/h
